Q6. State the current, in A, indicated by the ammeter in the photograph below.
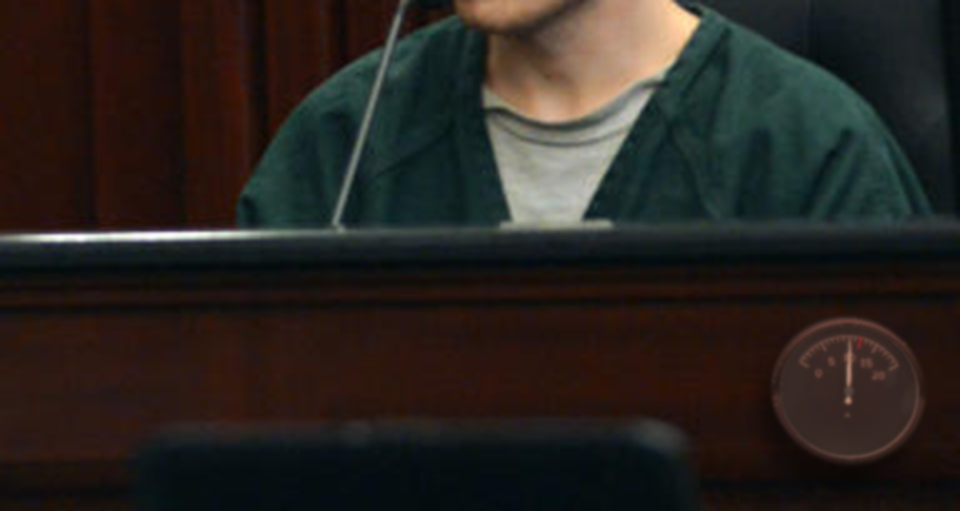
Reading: 10 A
